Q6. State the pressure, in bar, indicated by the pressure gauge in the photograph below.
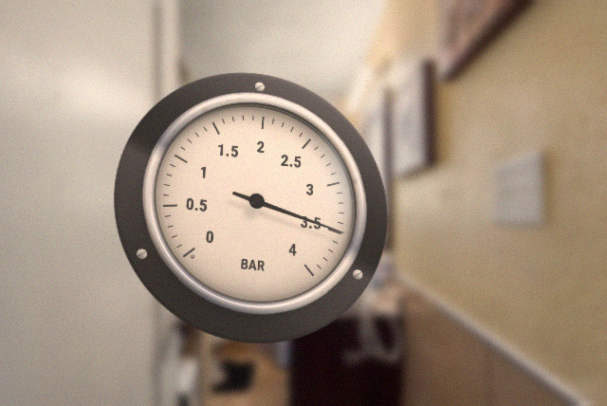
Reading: 3.5 bar
